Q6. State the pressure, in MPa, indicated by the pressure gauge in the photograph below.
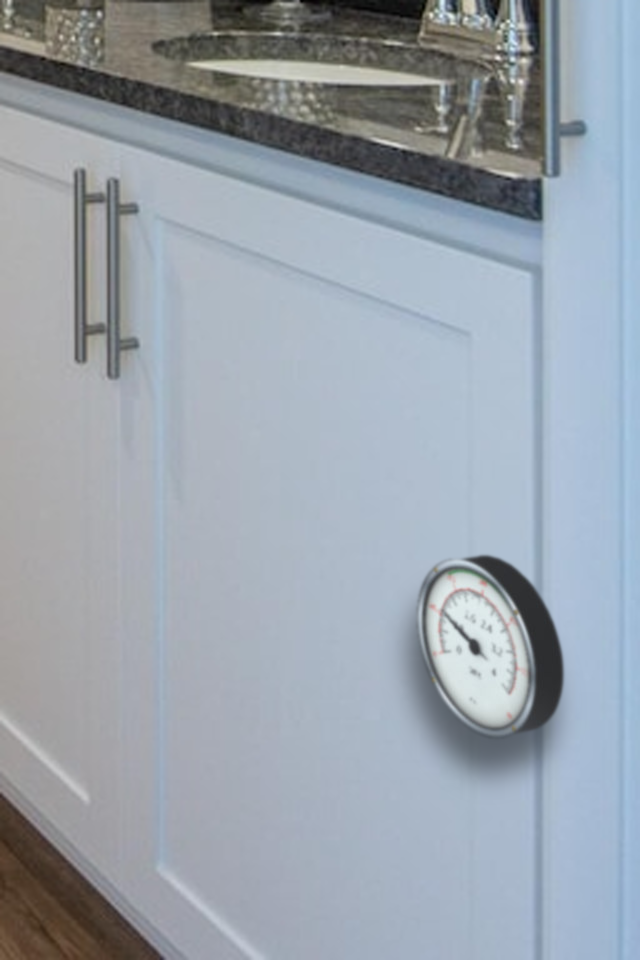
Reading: 0.8 MPa
